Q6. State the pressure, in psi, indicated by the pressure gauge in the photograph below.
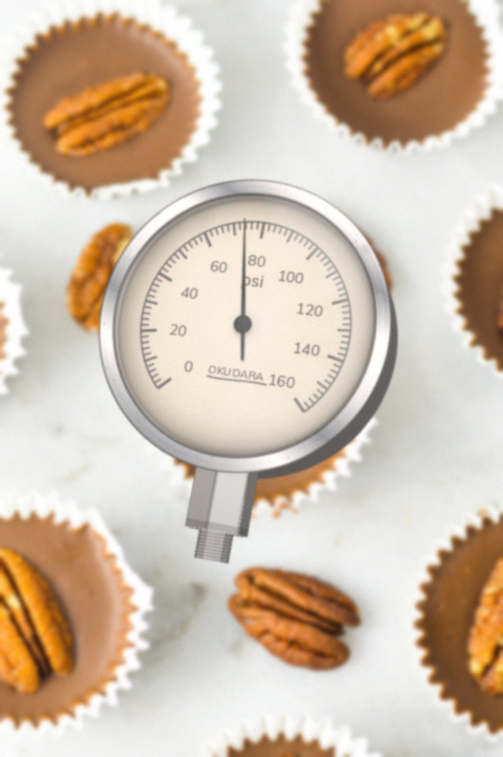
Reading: 74 psi
